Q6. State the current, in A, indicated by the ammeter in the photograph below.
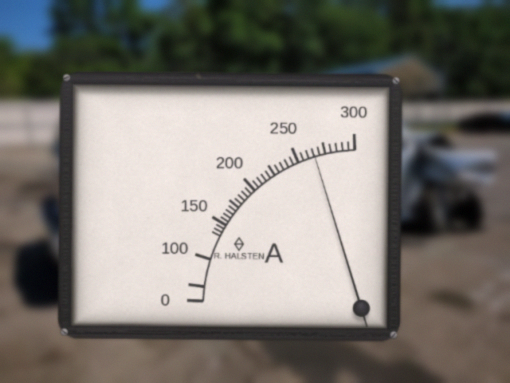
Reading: 265 A
